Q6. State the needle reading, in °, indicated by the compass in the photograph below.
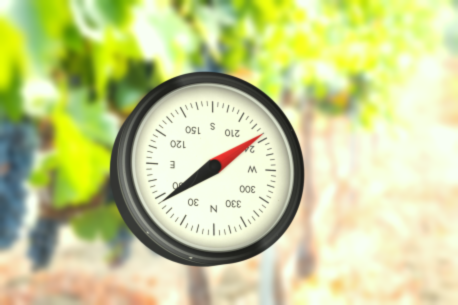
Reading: 235 °
